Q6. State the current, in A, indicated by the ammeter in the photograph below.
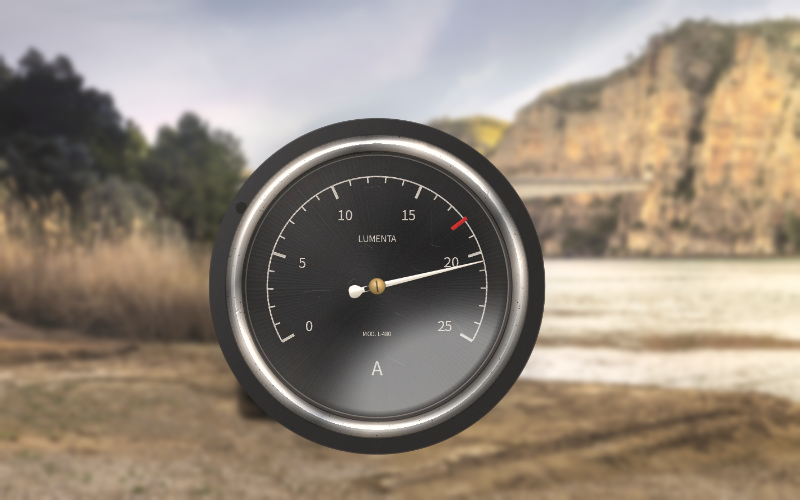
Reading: 20.5 A
